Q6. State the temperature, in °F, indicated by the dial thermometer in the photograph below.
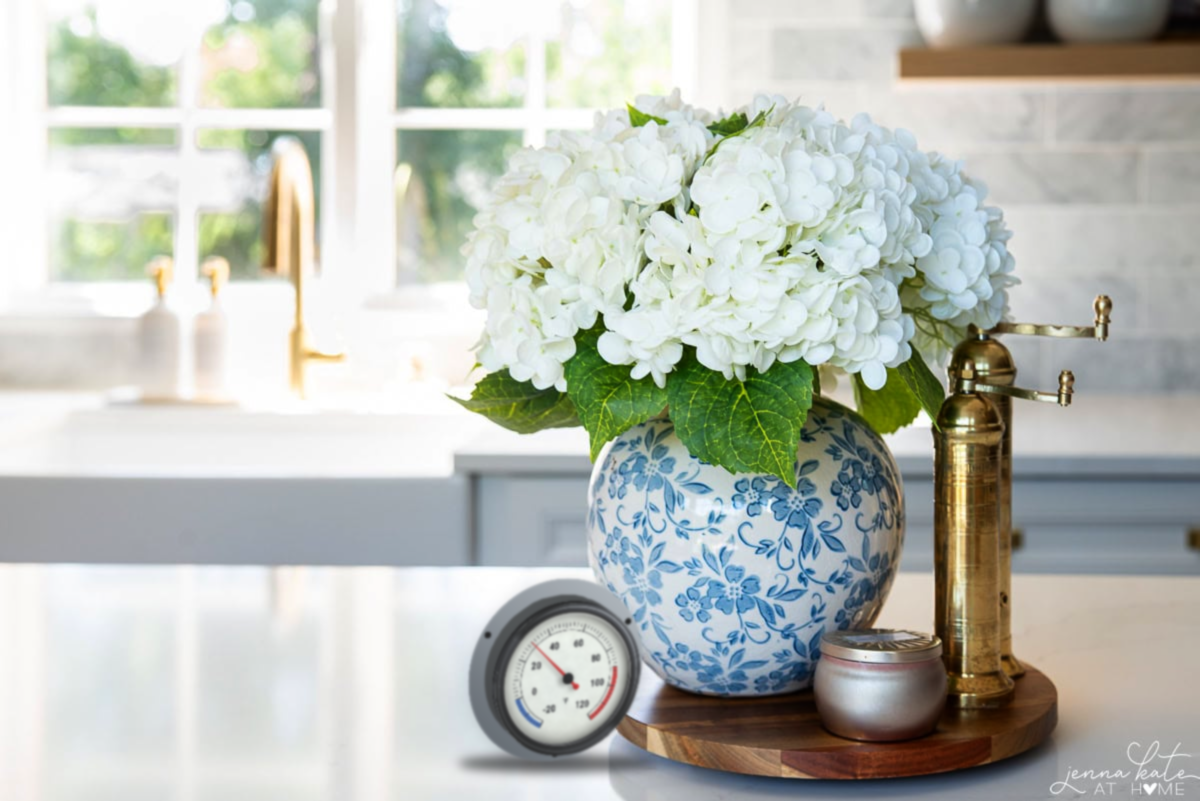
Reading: 30 °F
